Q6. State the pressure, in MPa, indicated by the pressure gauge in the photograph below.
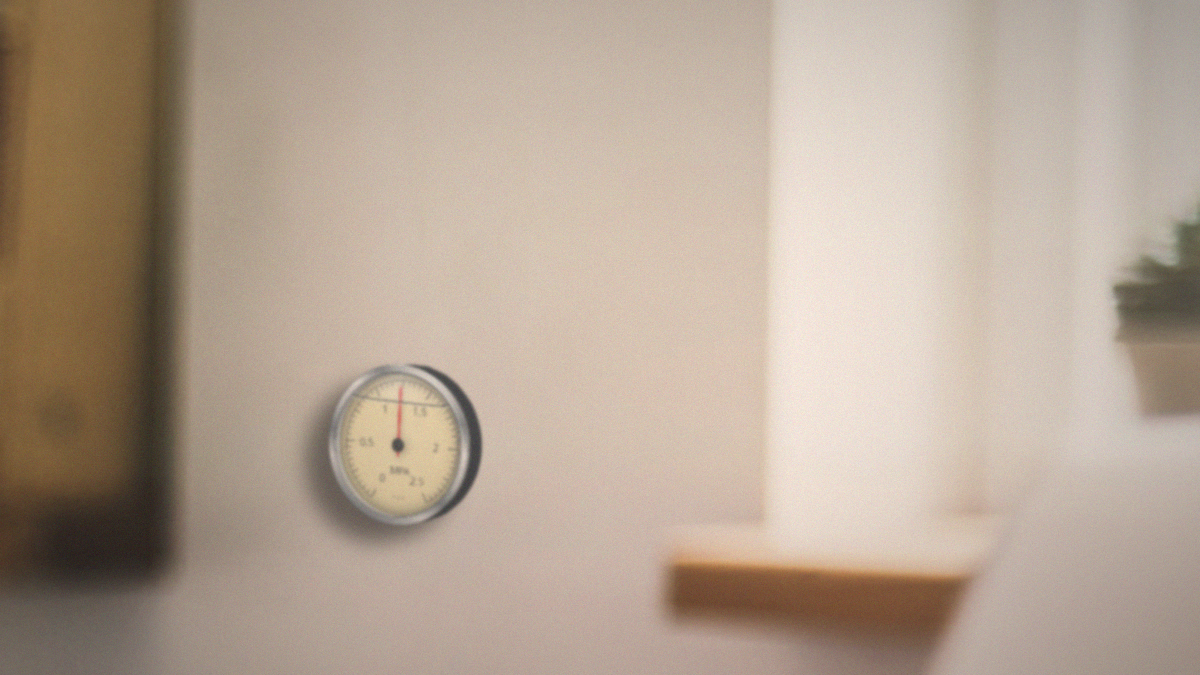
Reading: 1.25 MPa
